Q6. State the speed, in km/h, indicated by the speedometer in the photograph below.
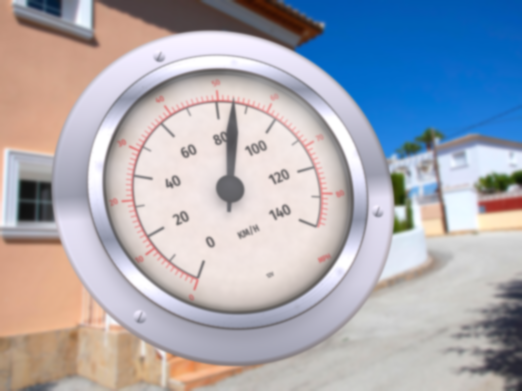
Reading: 85 km/h
